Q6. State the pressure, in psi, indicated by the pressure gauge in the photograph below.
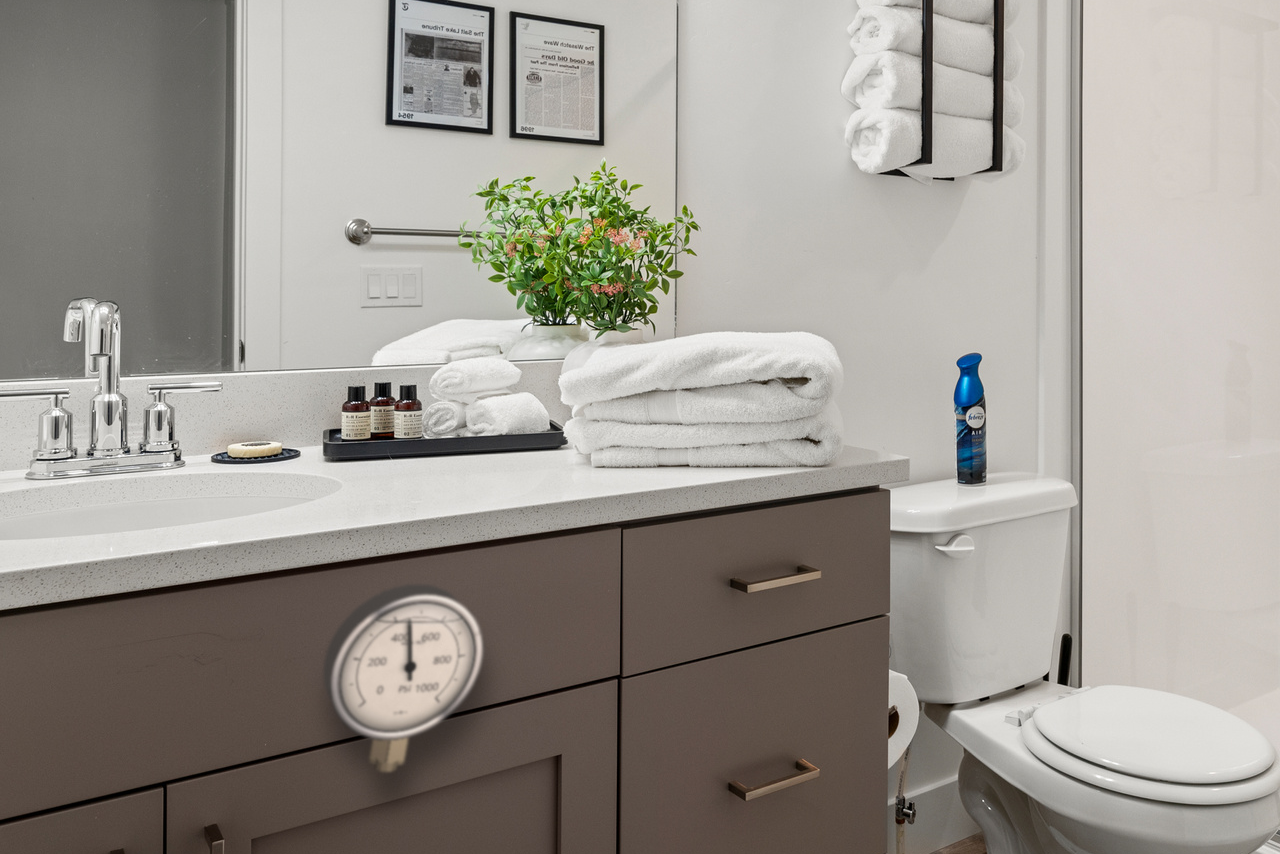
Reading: 450 psi
